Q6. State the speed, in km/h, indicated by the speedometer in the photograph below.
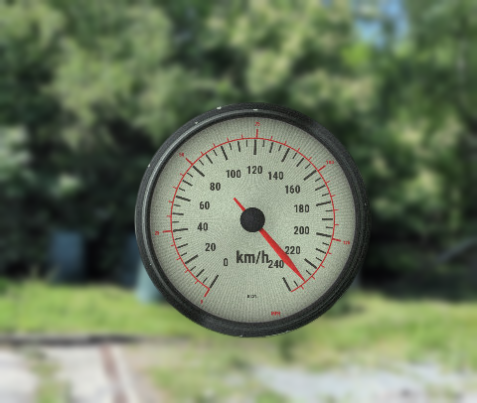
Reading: 230 km/h
